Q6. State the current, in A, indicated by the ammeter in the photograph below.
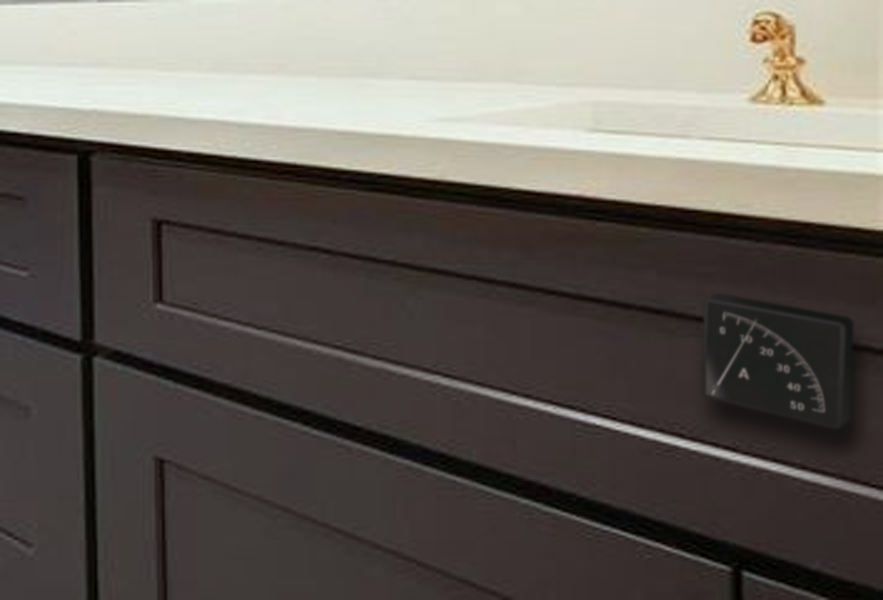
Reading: 10 A
